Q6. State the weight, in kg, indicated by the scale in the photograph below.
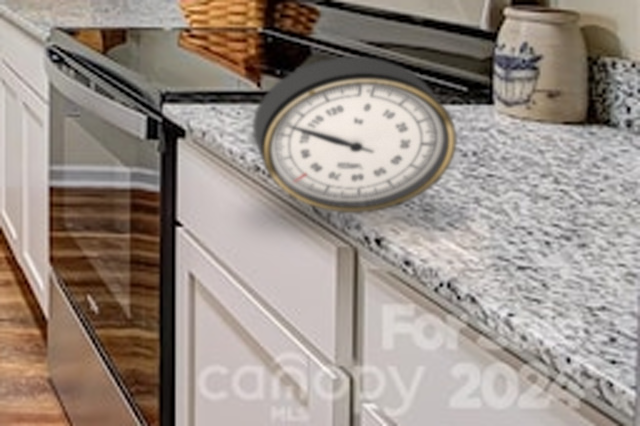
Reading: 105 kg
